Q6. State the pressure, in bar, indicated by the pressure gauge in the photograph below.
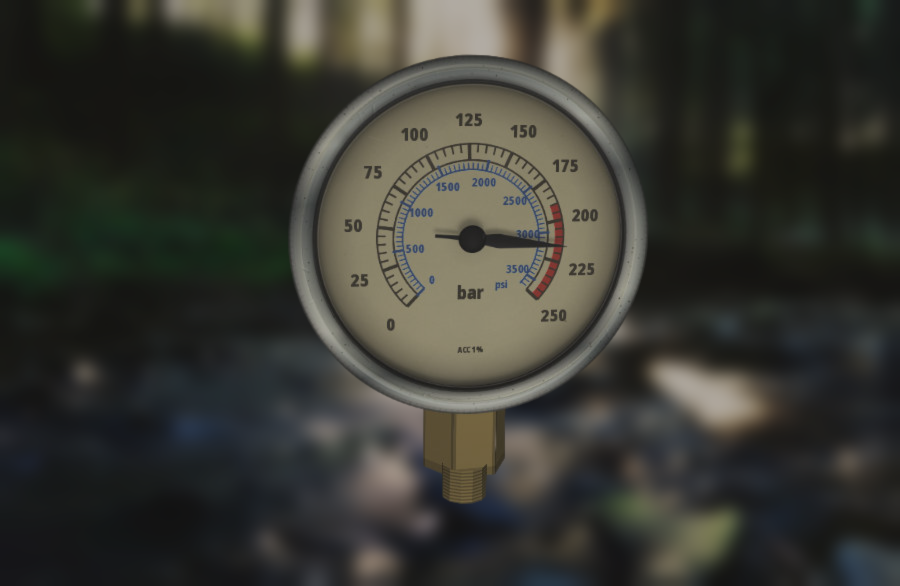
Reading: 215 bar
